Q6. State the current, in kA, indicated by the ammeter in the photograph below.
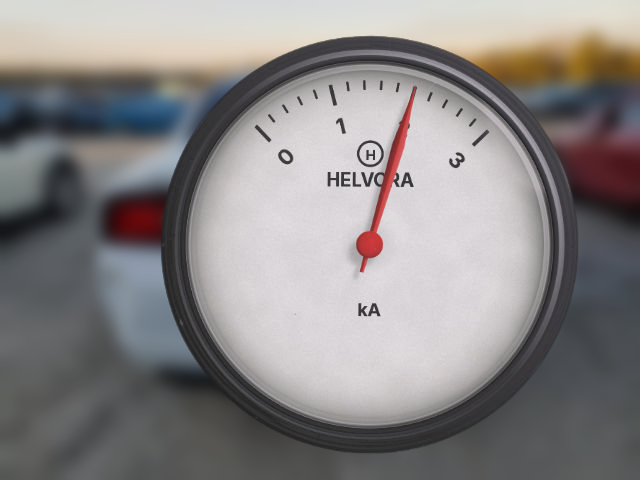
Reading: 2 kA
